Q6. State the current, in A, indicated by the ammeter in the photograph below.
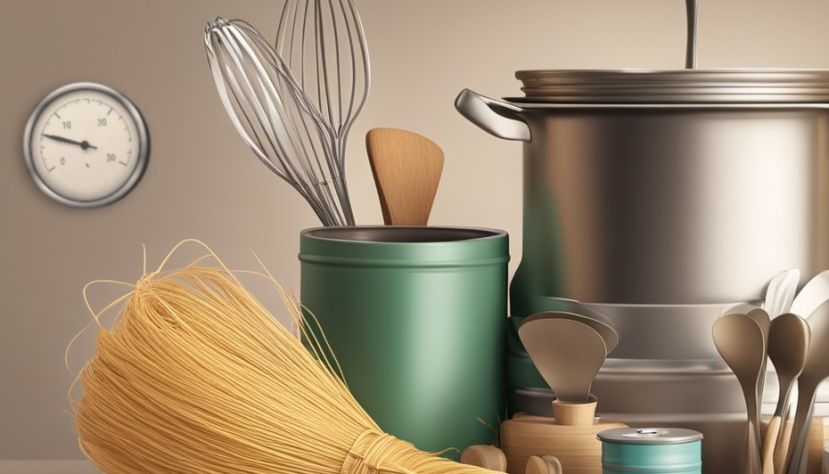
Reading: 6 A
